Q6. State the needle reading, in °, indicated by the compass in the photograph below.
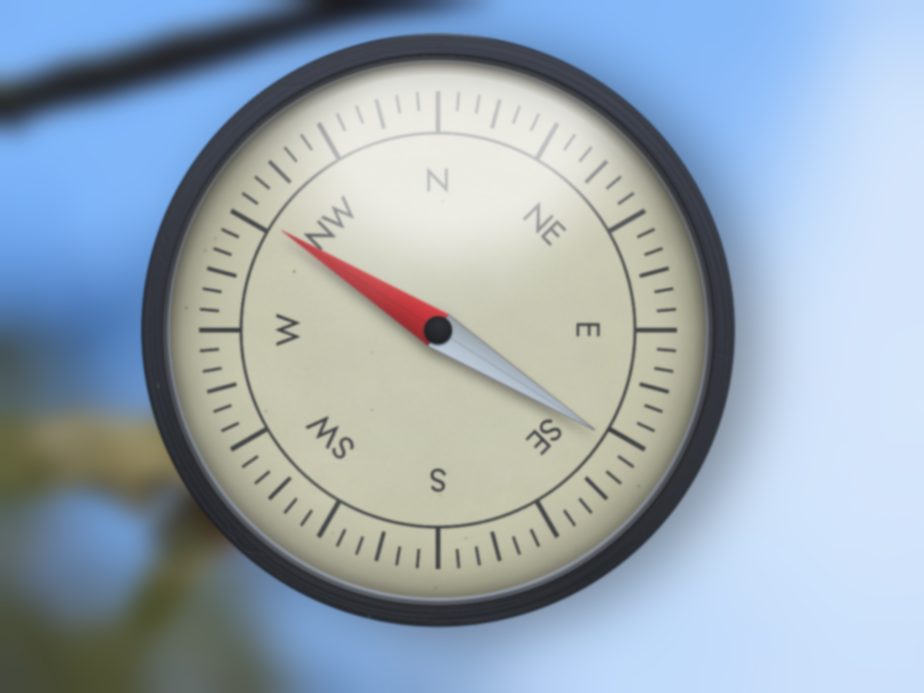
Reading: 302.5 °
